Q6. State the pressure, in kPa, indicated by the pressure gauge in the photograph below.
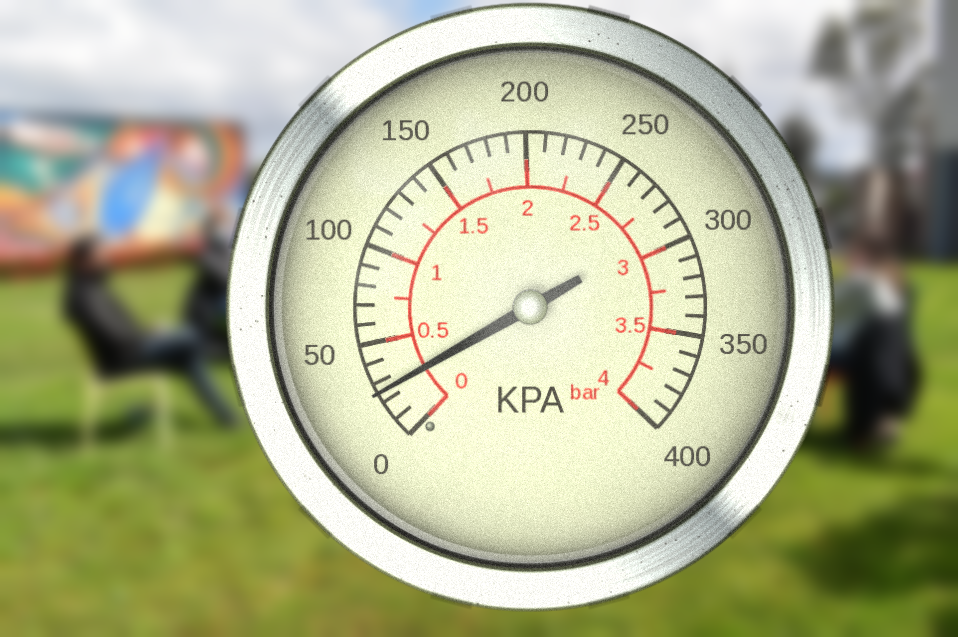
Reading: 25 kPa
